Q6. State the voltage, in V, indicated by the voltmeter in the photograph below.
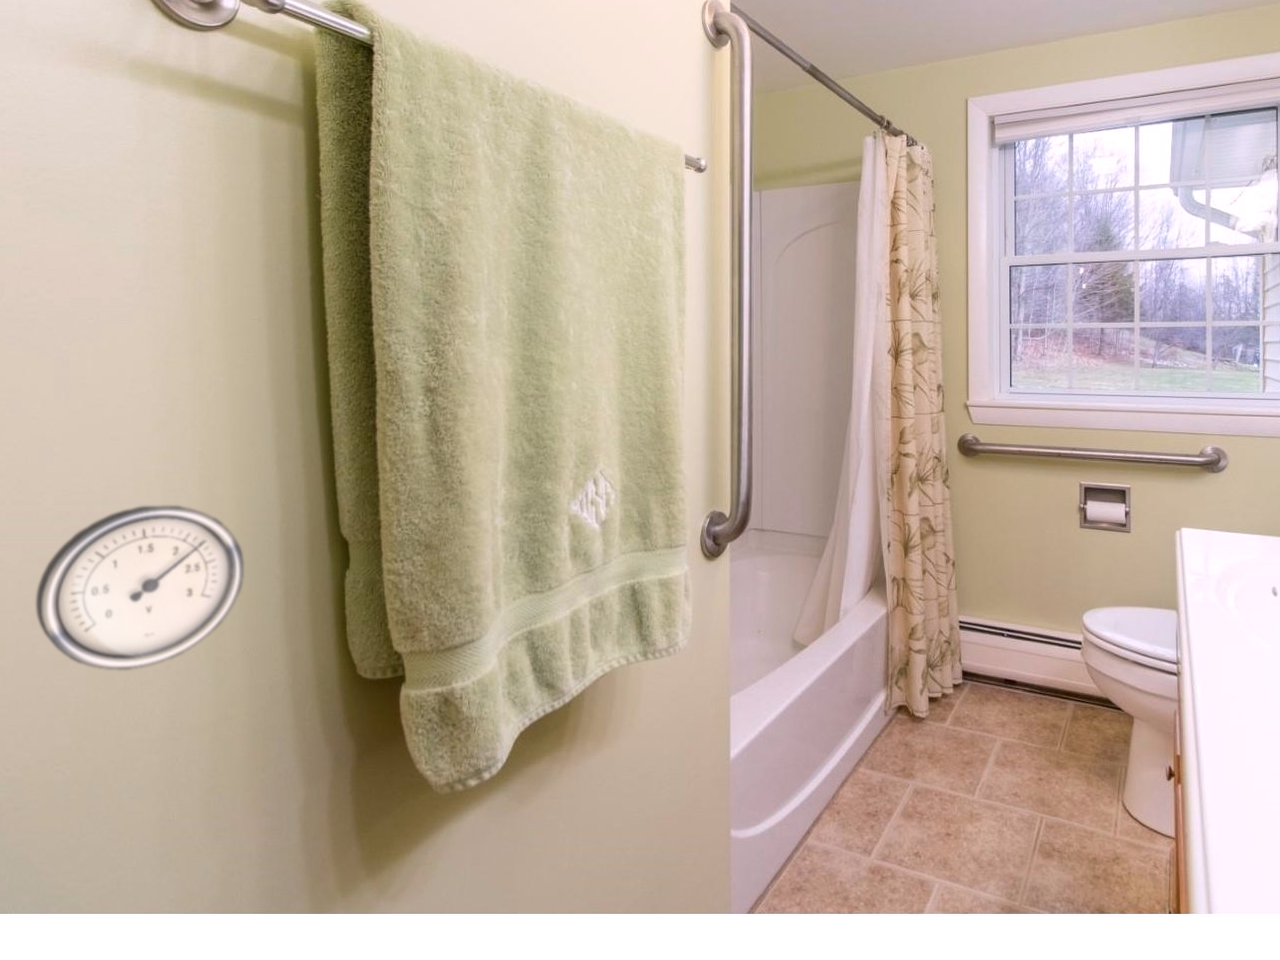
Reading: 2.2 V
